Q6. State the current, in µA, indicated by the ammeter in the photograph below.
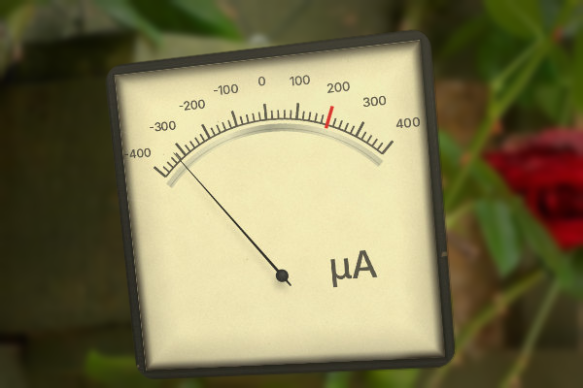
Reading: -320 µA
